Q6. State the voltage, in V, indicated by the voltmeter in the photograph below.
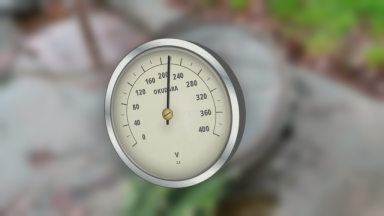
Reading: 220 V
